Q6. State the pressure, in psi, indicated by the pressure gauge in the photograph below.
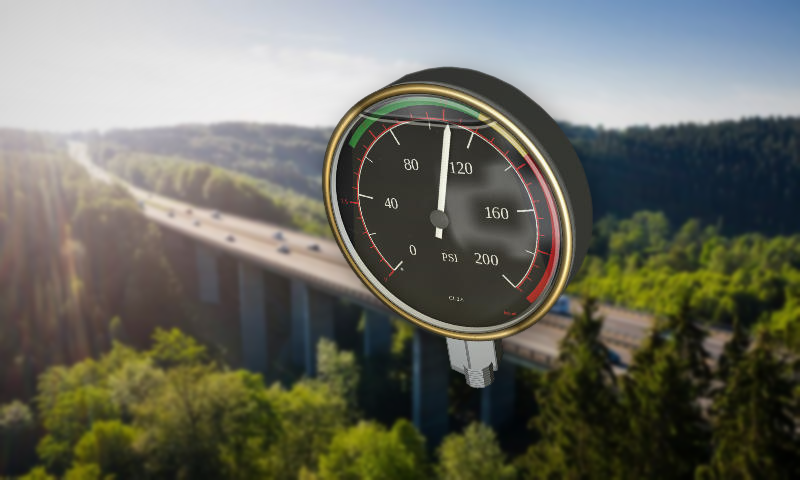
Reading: 110 psi
